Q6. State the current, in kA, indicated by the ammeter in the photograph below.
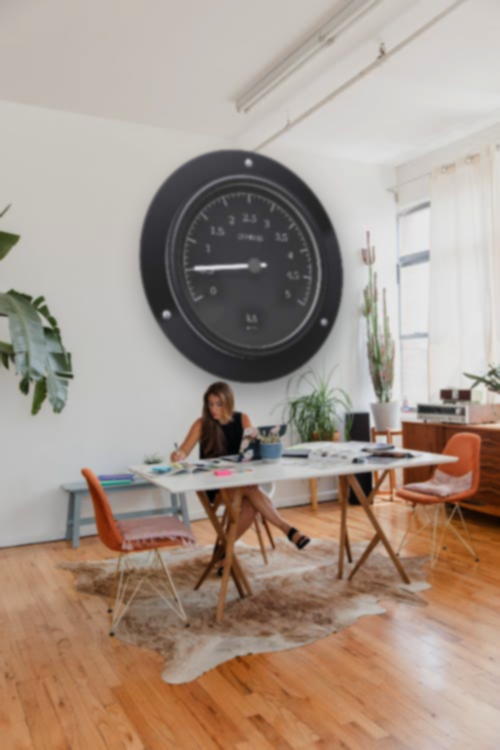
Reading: 0.5 kA
